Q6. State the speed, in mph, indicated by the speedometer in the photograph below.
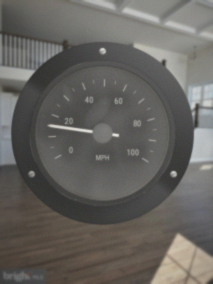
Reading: 15 mph
